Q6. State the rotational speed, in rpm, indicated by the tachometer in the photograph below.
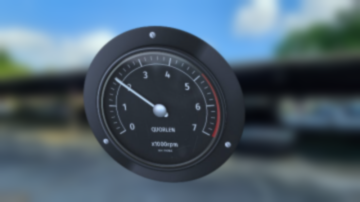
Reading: 2000 rpm
